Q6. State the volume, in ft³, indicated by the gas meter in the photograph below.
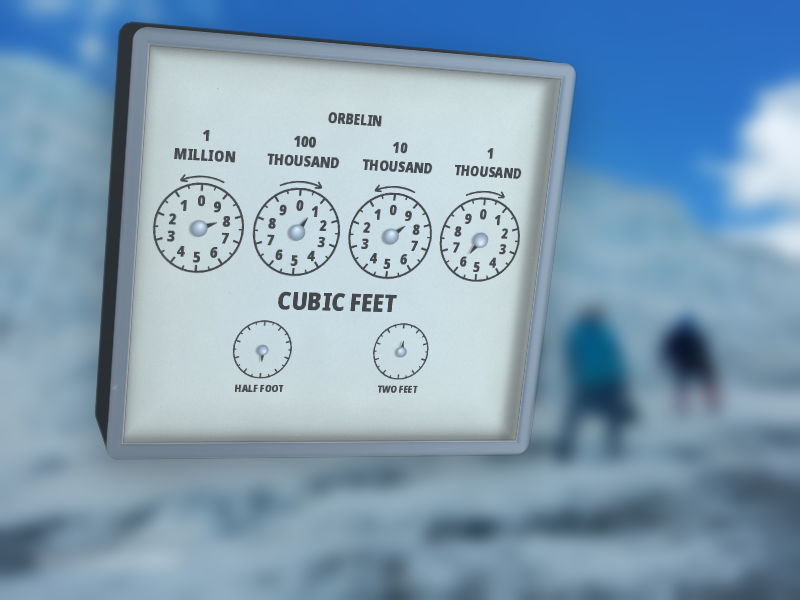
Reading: 808600 ft³
